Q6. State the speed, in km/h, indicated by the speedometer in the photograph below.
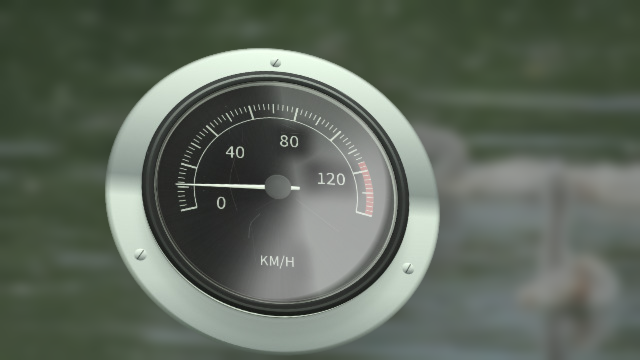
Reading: 10 km/h
